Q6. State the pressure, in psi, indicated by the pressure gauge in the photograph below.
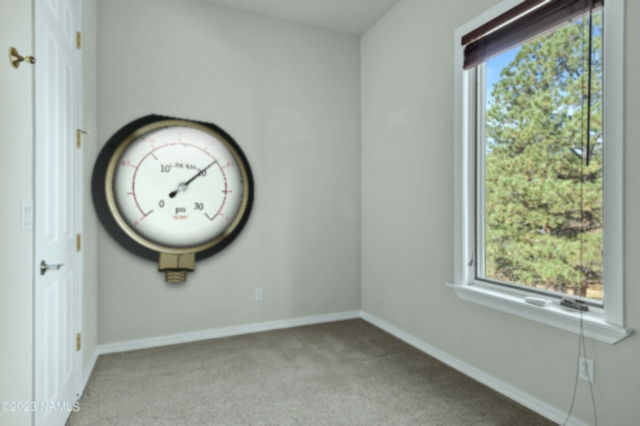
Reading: 20 psi
